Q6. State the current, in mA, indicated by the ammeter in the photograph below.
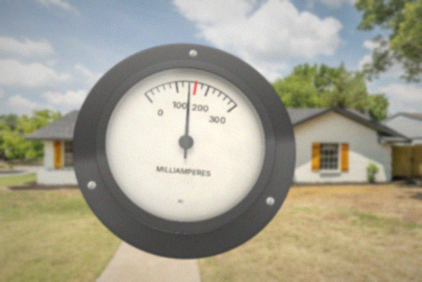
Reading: 140 mA
